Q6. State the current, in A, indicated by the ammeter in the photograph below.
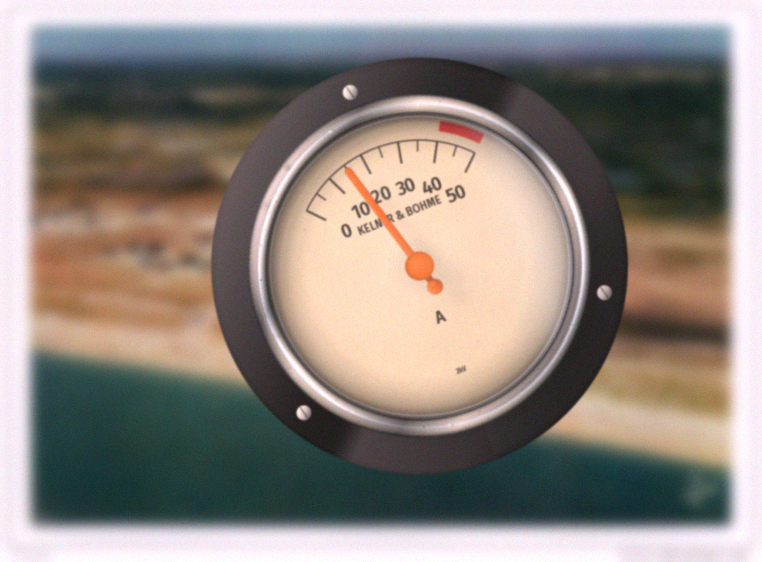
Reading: 15 A
